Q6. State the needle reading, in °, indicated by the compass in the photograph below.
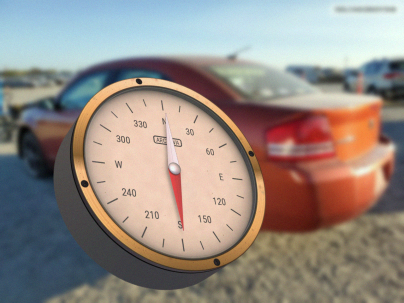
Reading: 180 °
